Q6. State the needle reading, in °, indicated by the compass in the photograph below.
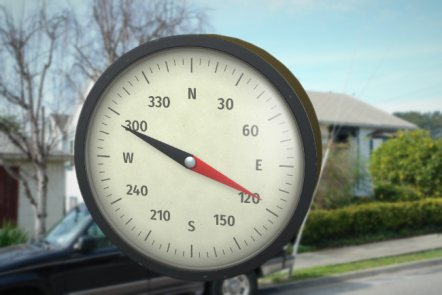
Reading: 115 °
